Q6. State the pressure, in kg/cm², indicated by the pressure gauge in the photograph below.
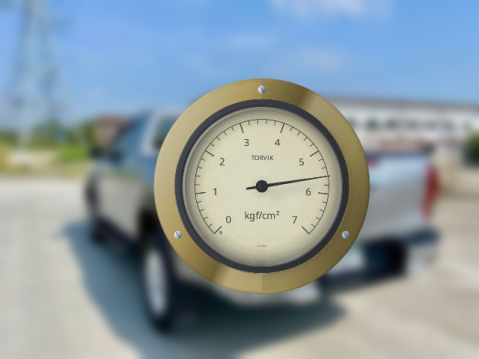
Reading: 5.6 kg/cm²
